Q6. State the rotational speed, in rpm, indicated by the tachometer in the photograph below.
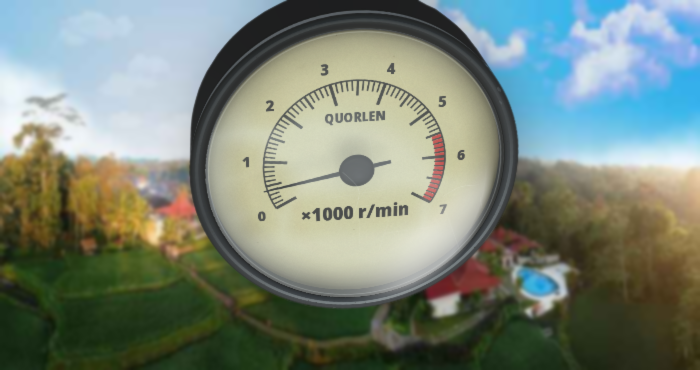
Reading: 500 rpm
